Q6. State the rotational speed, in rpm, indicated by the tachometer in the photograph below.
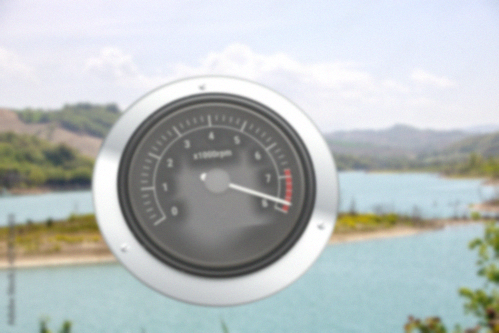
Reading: 7800 rpm
